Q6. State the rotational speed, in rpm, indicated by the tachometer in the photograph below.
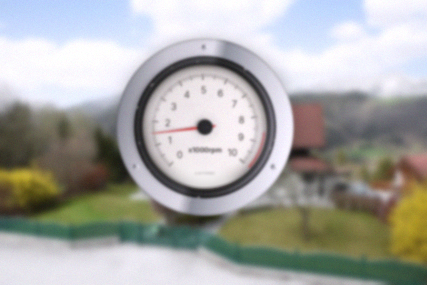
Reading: 1500 rpm
